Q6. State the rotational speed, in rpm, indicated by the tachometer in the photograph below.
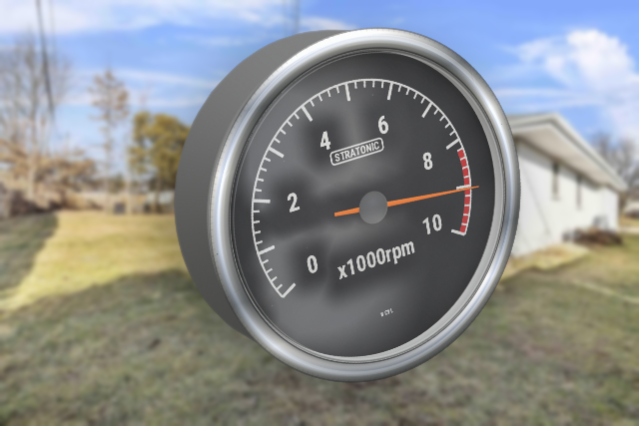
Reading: 9000 rpm
